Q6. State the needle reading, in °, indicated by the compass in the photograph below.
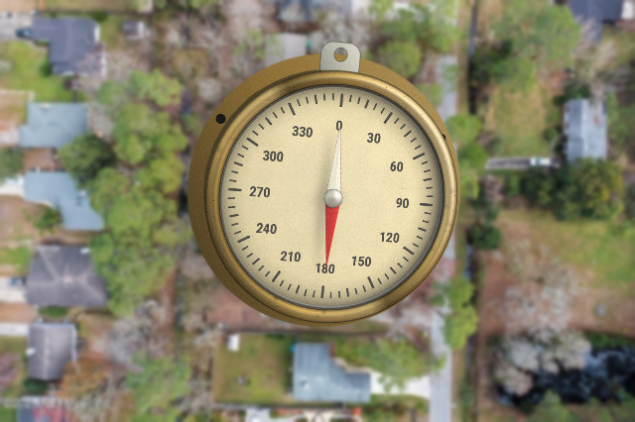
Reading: 180 °
